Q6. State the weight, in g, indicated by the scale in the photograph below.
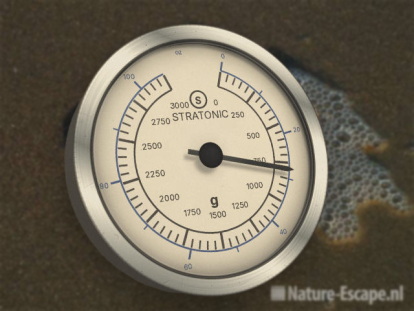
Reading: 800 g
